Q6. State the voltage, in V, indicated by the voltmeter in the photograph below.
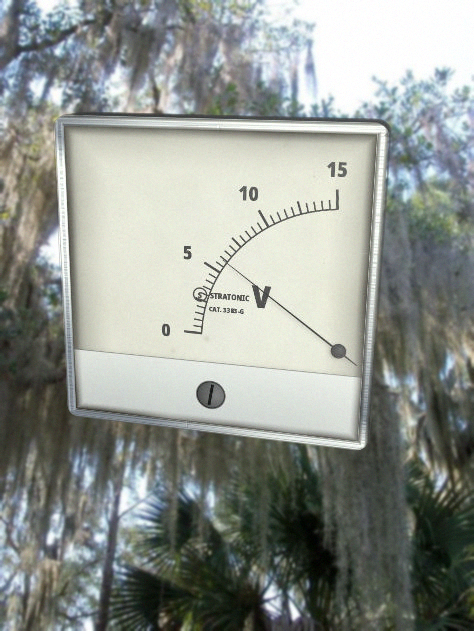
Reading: 6 V
